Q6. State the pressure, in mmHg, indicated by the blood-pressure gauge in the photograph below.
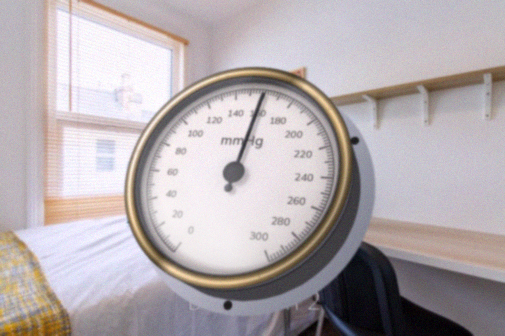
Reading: 160 mmHg
